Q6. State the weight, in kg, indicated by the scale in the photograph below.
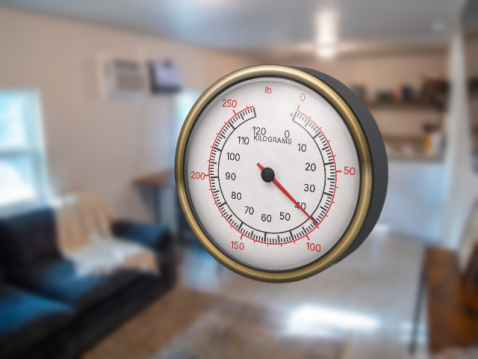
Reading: 40 kg
